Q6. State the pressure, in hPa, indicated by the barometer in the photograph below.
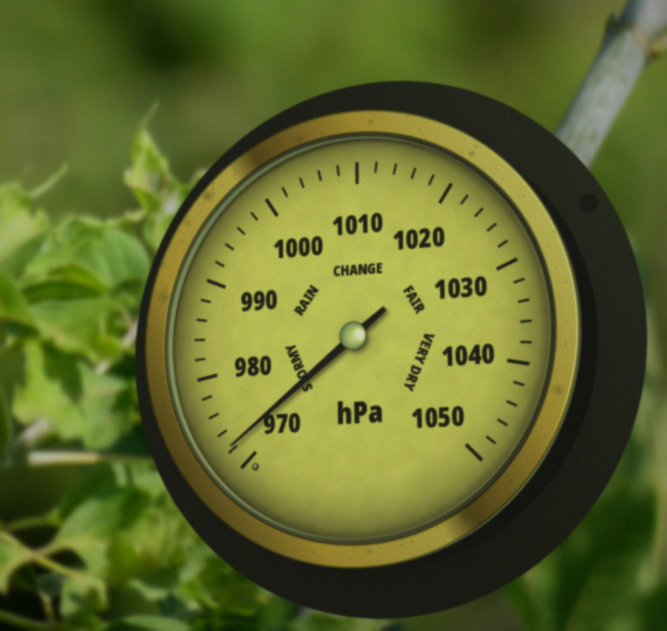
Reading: 972 hPa
